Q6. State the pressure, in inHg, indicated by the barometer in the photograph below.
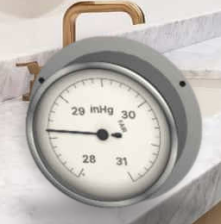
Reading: 28.6 inHg
